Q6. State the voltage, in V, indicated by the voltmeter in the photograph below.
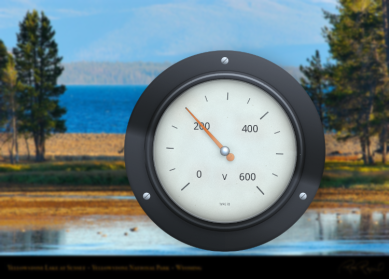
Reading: 200 V
